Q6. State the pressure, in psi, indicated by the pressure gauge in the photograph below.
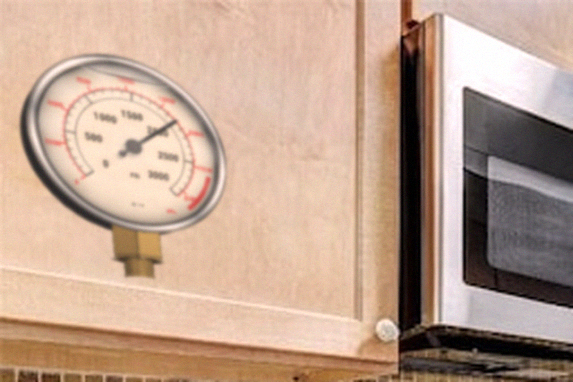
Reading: 2000 psi
